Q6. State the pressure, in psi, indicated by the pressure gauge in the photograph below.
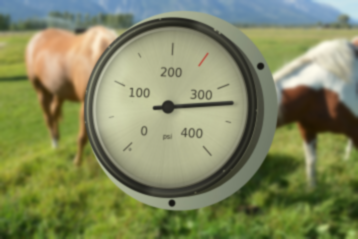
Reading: 325 psi
